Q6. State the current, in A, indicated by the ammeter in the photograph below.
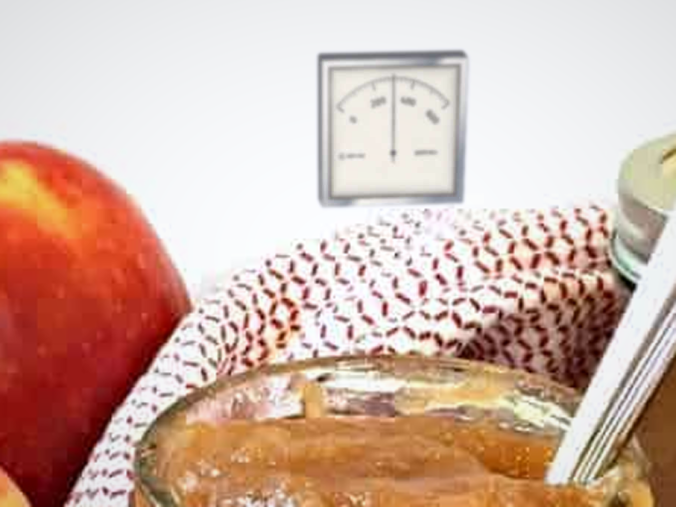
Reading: 300 A
